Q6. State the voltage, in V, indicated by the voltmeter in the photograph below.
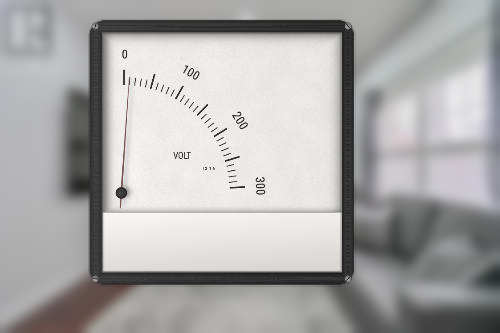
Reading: 10 V
